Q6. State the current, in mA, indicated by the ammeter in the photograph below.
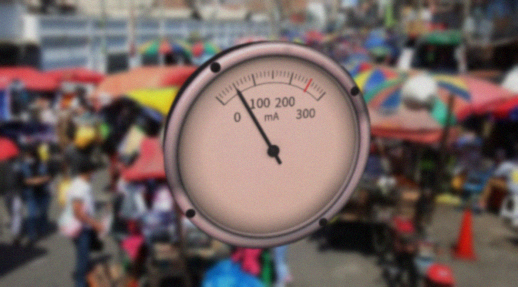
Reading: 50 mA
